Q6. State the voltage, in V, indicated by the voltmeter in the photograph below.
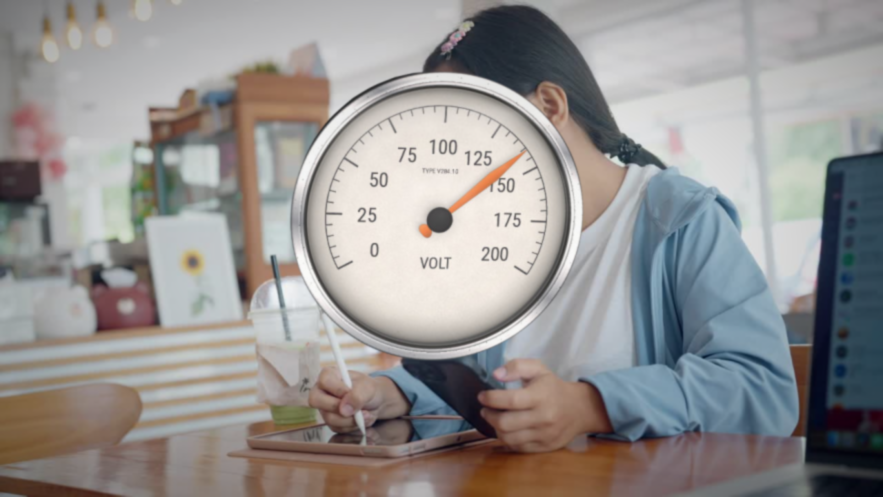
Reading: 140 V
